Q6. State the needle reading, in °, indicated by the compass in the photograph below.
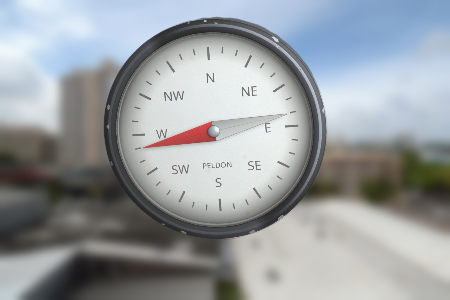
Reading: 260 °
